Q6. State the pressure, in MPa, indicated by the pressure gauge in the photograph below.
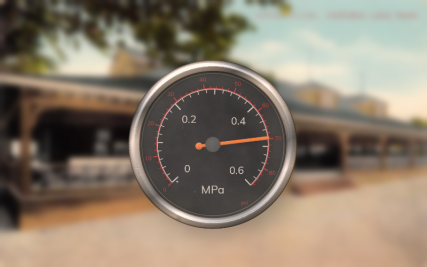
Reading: 0.48 MPa
